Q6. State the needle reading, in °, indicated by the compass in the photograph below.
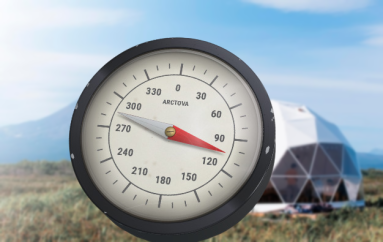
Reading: 105 °
